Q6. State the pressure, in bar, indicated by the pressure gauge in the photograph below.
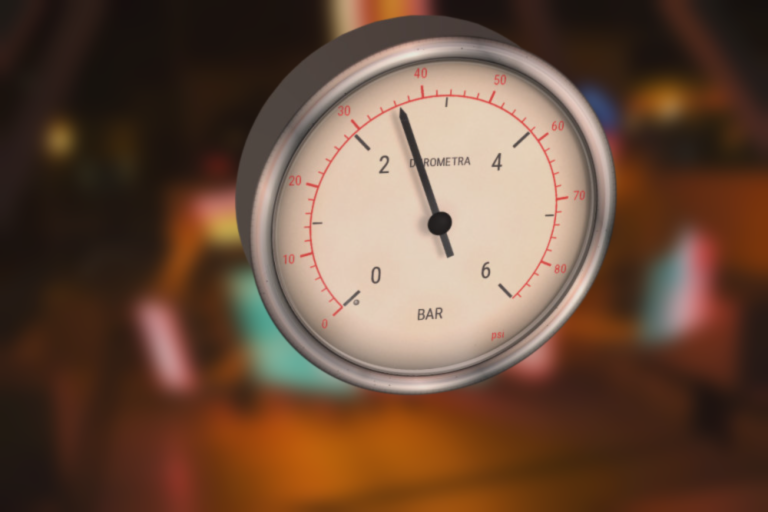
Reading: 2.5 bar
